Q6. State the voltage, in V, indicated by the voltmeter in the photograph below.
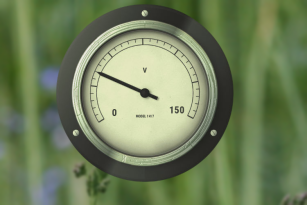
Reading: 35 V
